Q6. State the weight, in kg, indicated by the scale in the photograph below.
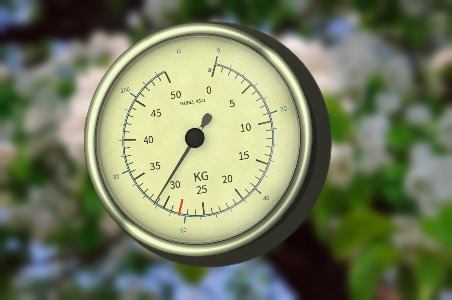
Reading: 31 kg
